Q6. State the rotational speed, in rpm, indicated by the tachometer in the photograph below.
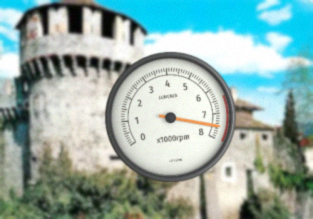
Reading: 7500 rpm
